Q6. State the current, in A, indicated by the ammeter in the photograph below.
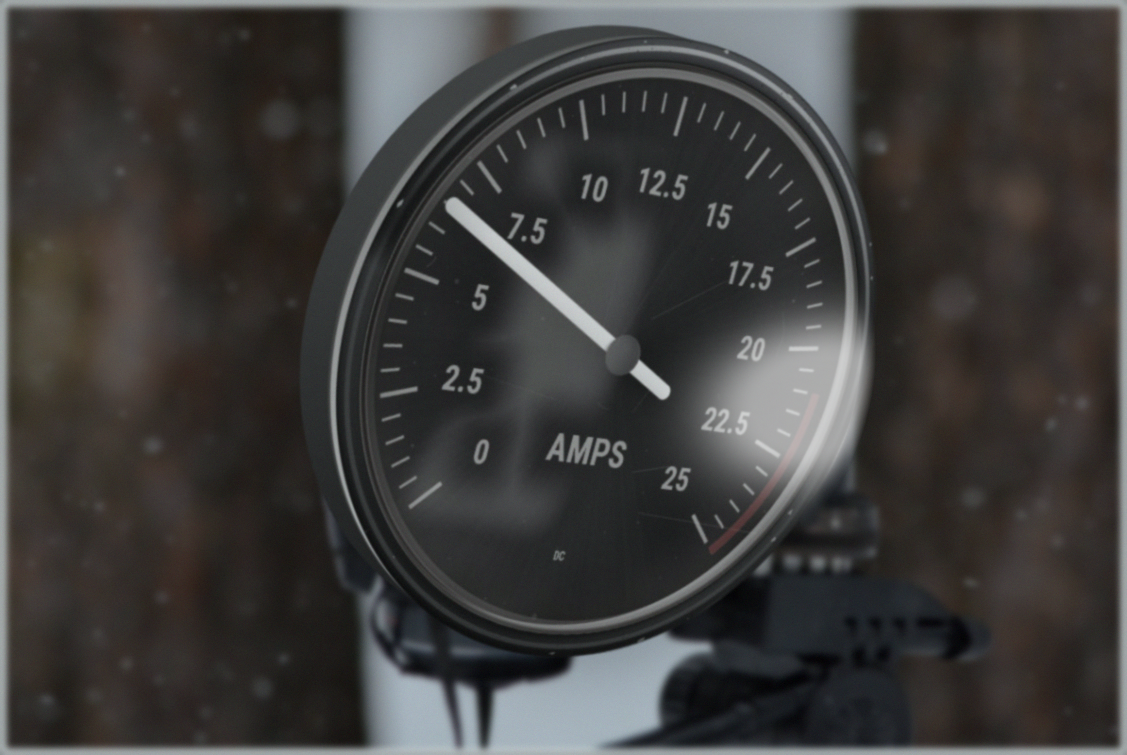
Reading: 6.5 A
